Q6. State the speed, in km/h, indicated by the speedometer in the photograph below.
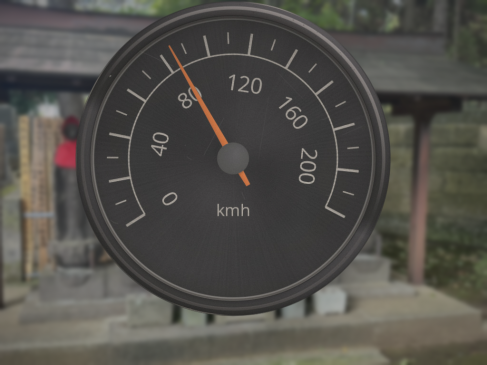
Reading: 85 km/h
